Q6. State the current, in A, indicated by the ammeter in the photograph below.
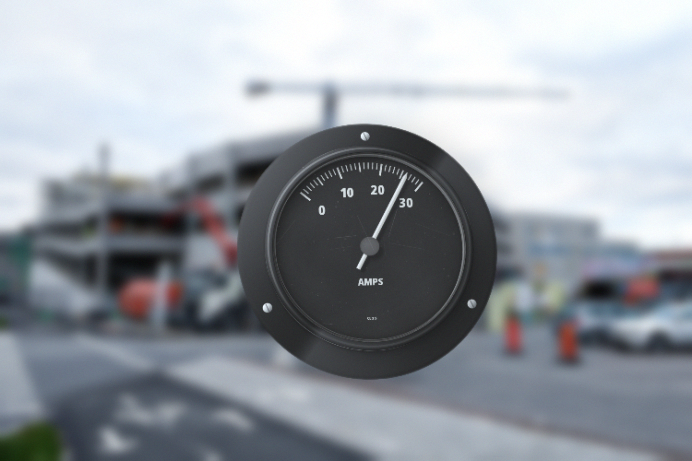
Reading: 26 A
